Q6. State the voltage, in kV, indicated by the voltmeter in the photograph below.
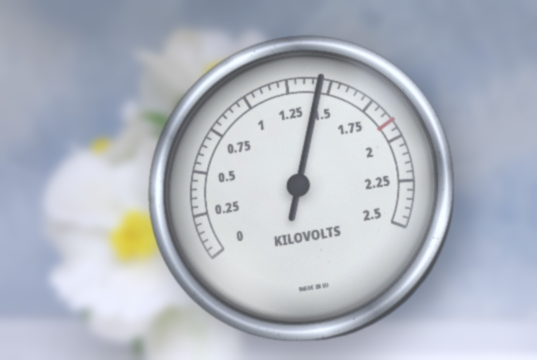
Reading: 1.45 kV
